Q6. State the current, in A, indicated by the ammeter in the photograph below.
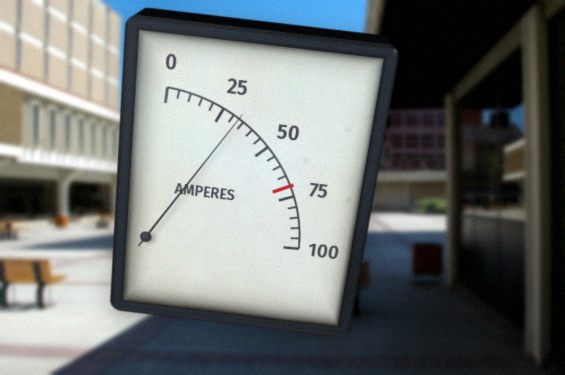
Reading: 32.5 A
